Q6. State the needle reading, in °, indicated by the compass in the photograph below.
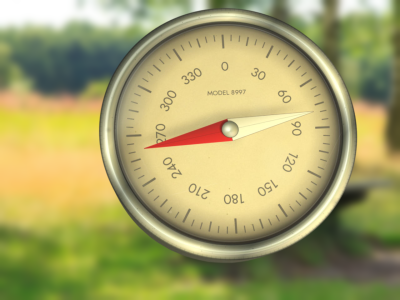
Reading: 260 °
